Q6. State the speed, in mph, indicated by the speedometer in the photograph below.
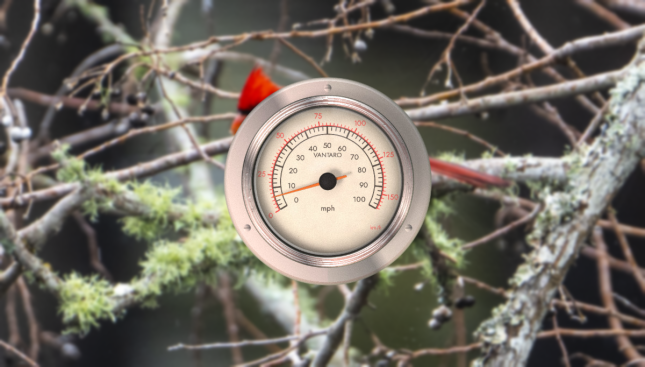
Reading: 6 mph
